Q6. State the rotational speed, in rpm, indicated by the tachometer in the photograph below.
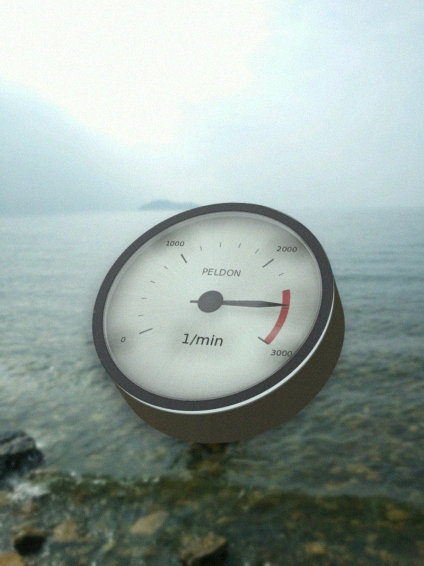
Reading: 2600 rpm
